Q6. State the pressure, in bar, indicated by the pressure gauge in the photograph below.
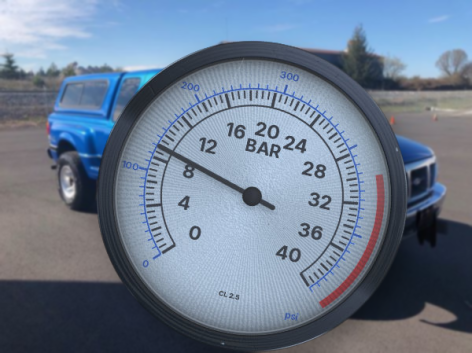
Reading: 9 bar
